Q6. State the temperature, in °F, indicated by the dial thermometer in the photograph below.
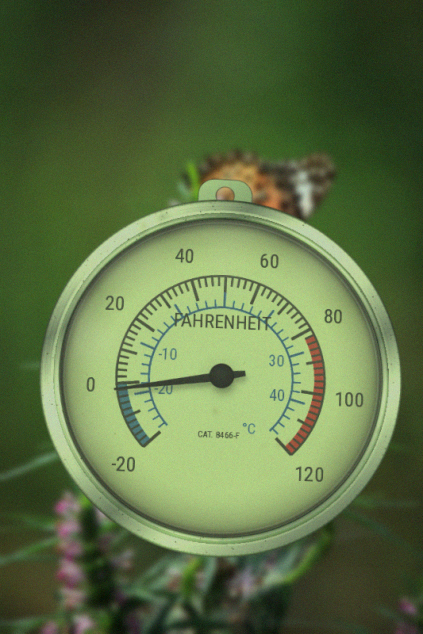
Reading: -2 °F
